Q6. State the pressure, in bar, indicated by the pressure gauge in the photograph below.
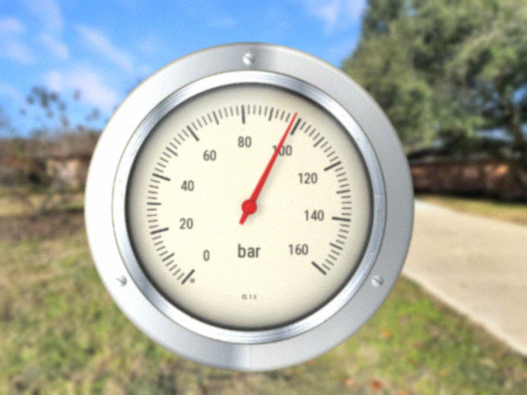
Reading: 98 bar
